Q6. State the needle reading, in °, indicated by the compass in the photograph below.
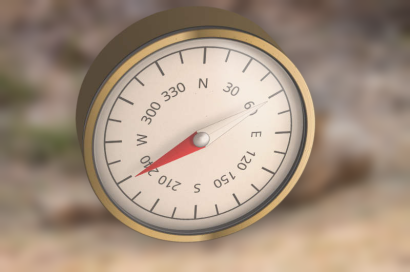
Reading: 240 °
